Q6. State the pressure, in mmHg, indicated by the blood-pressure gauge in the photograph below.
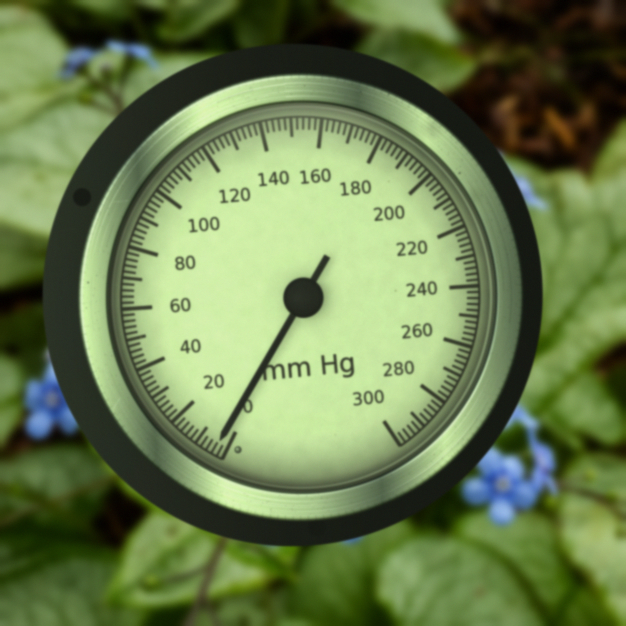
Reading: 4 mmHg
